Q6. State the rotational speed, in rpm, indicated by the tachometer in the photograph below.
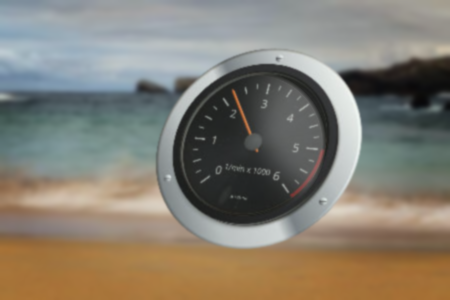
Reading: 2250 rpm
